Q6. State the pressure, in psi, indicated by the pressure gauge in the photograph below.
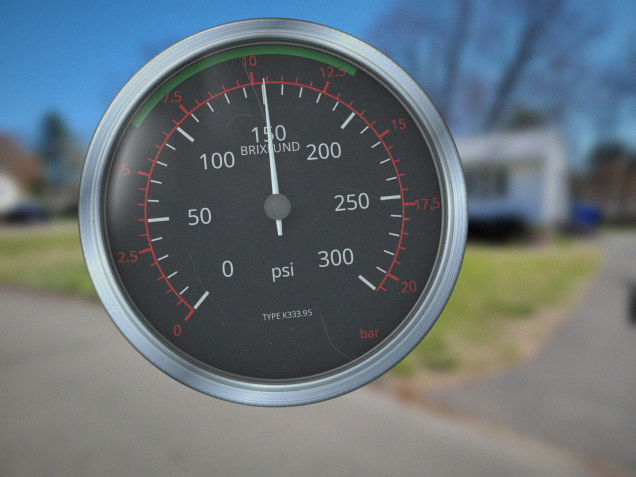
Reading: 150 psi
